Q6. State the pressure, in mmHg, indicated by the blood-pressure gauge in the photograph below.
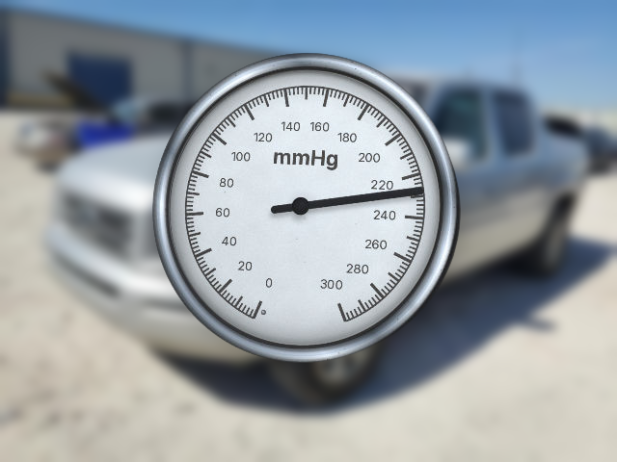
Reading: 228 mmHg
